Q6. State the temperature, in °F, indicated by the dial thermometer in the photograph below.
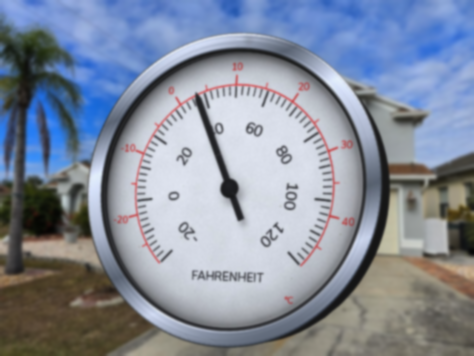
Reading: 38 °F
